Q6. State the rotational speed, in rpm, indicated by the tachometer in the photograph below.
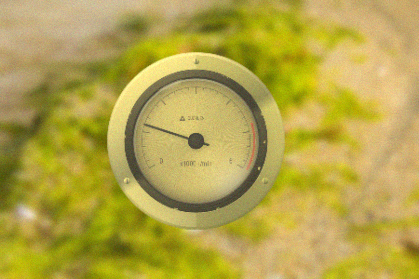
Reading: 1200 rpm
